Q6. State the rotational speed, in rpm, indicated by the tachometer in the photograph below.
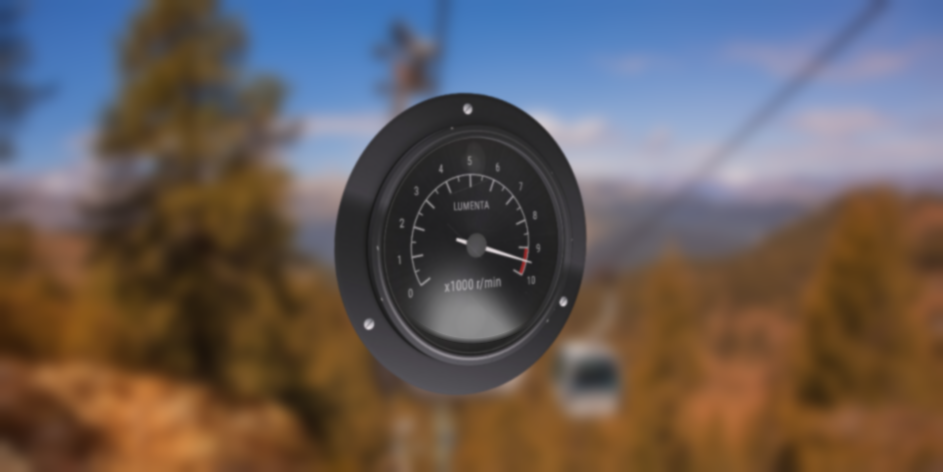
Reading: 9500 rpm
